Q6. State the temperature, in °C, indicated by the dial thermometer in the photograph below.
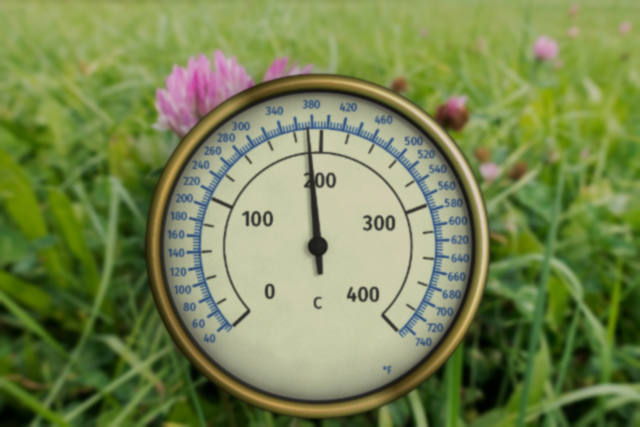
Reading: 190 °C
